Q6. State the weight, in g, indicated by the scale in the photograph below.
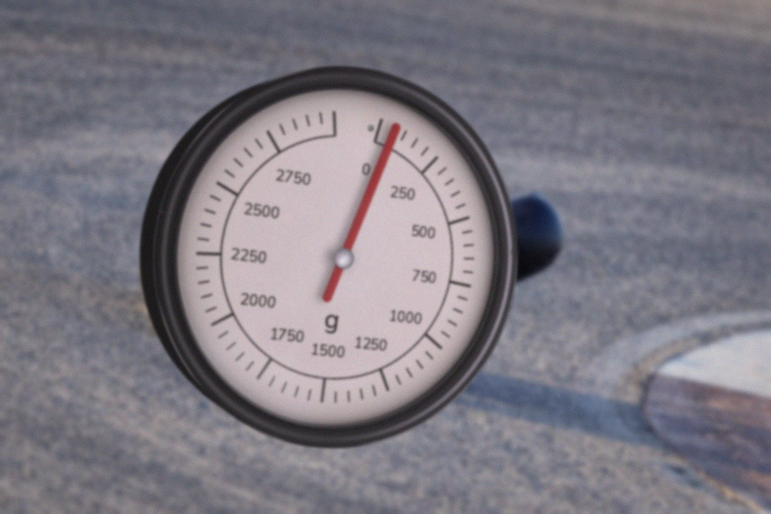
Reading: 50 g
